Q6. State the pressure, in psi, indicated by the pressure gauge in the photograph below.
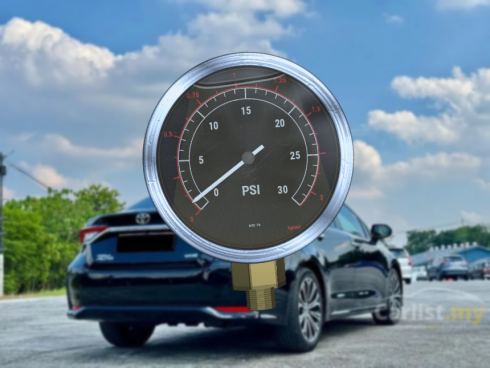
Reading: 1 psi
